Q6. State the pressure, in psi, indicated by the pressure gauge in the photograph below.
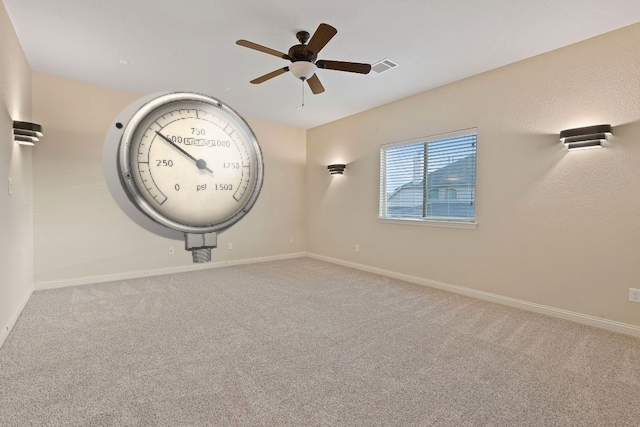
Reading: 450 psi
